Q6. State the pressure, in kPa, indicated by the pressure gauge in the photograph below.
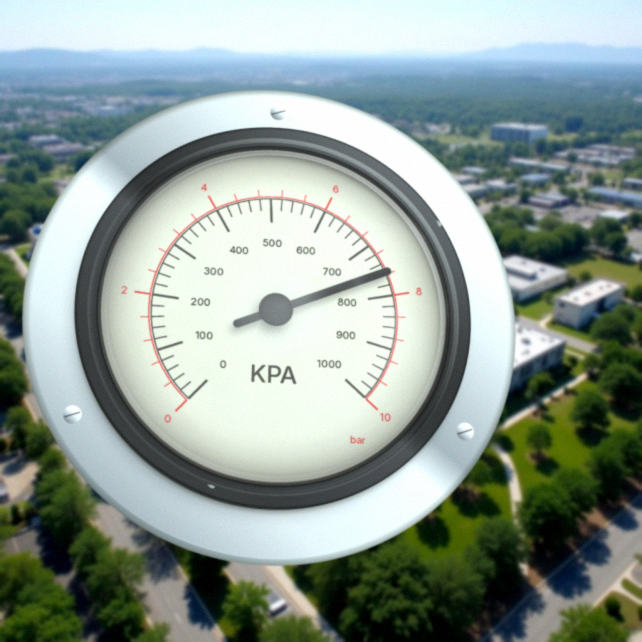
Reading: 760 kPa
